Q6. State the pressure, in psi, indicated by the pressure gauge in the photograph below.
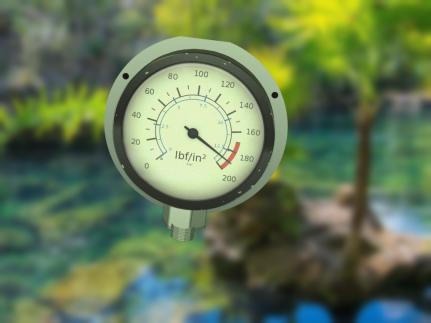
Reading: 190 psi
